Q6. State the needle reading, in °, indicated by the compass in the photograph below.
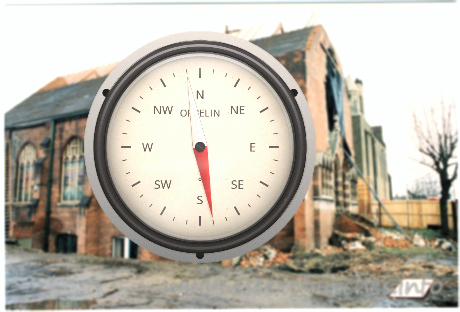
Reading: 170 °
